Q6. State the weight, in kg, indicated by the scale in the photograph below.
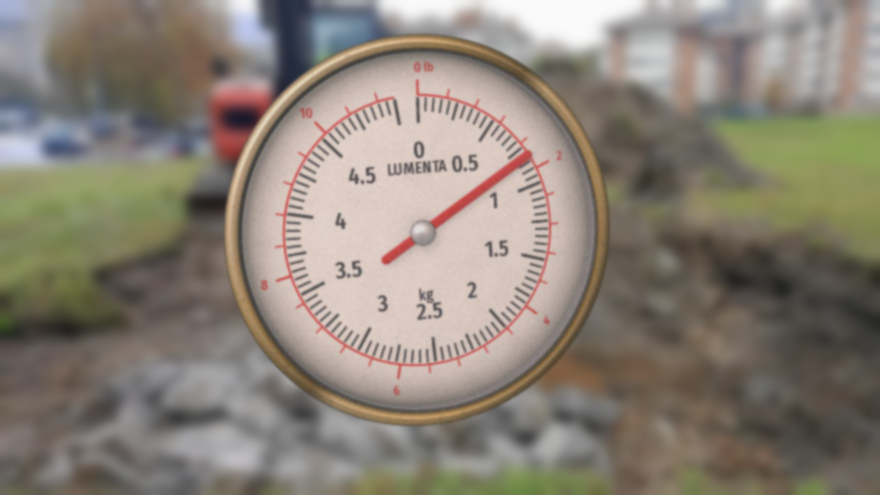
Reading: 0.8 kg
